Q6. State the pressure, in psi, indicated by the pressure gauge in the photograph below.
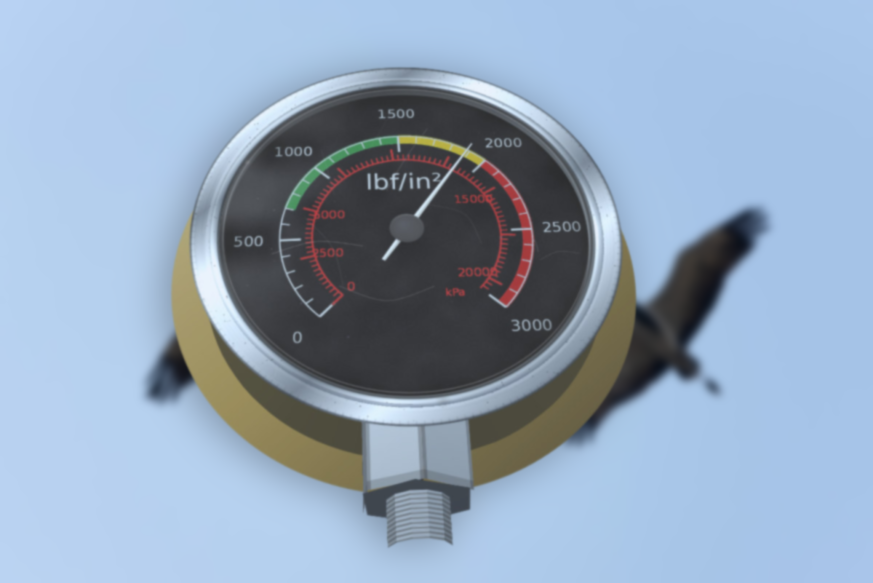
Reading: 1900 psi
